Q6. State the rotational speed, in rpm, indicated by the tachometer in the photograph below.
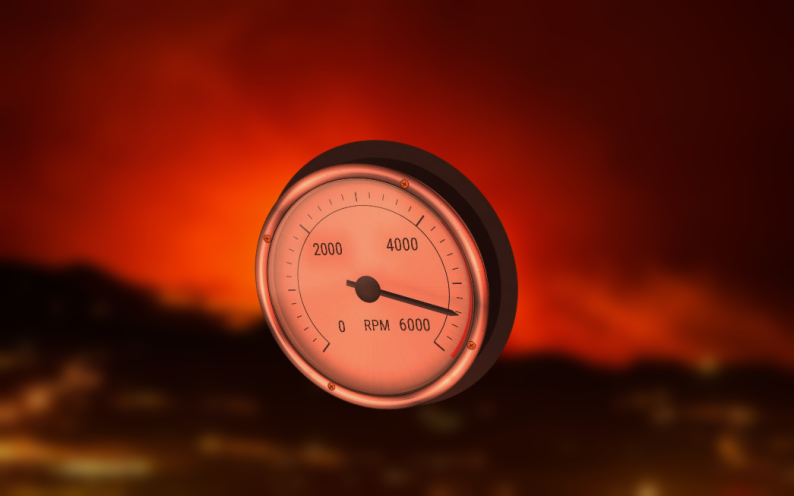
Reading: 5400 rpm
